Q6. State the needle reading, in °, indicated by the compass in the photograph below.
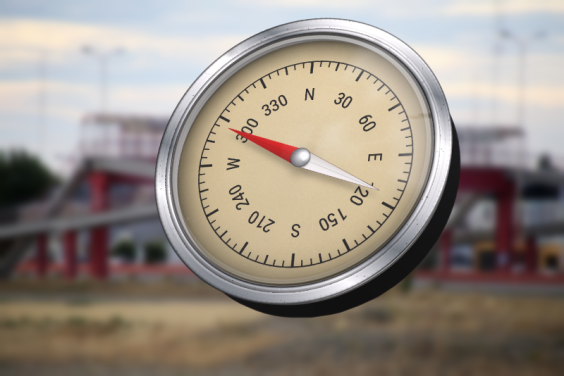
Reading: 295 °
